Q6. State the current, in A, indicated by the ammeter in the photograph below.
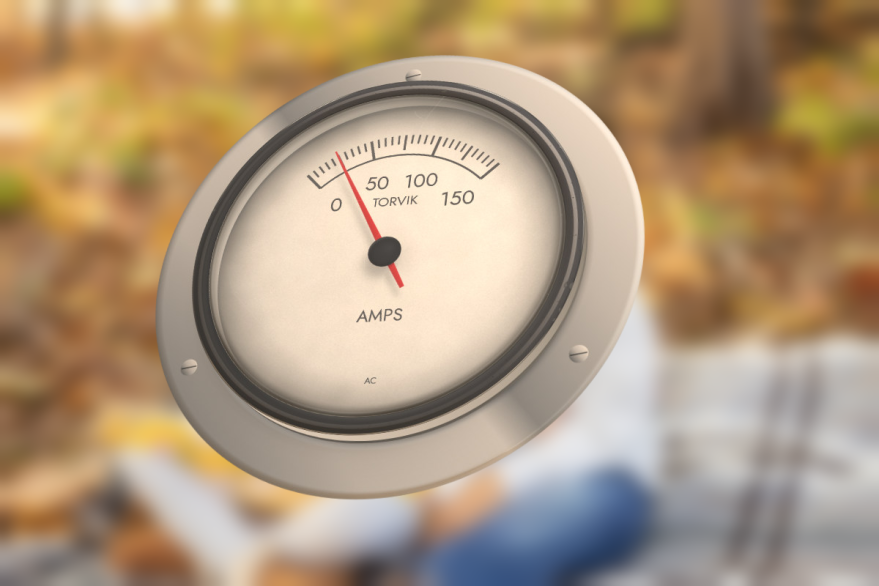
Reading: 25 A
